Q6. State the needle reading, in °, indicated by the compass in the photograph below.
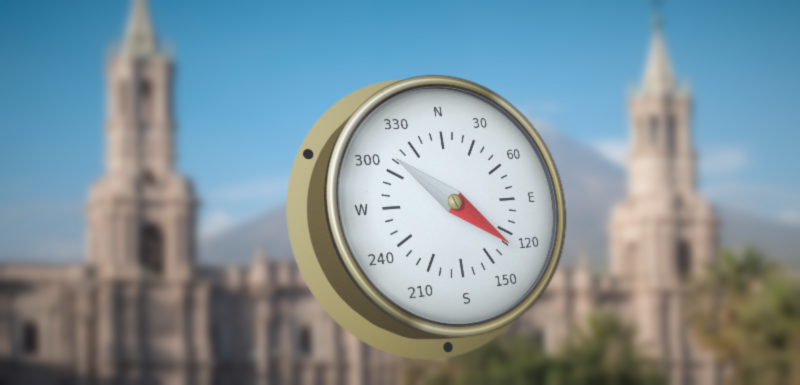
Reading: 130 °
